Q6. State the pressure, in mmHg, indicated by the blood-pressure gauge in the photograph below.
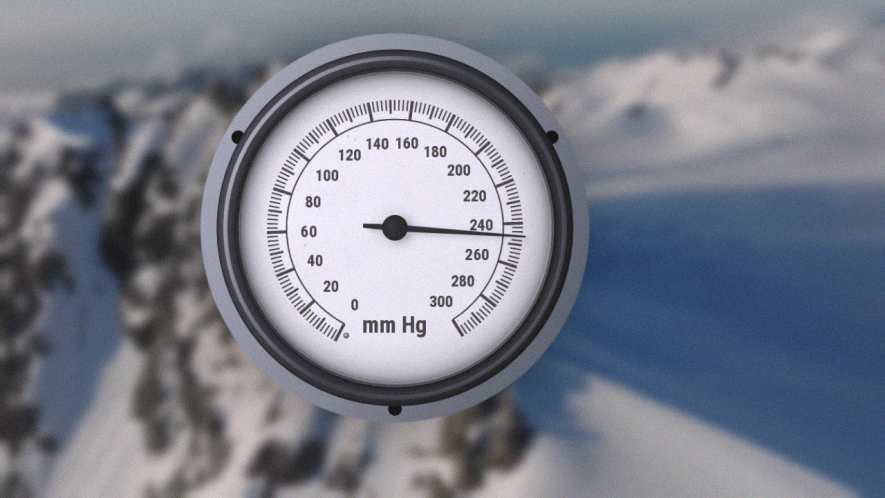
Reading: 246 mmHg
